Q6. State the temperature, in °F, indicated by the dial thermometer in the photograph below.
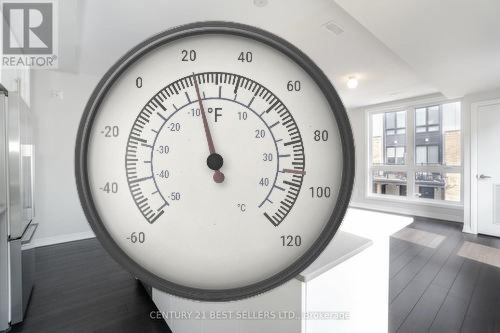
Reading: 20 °F
